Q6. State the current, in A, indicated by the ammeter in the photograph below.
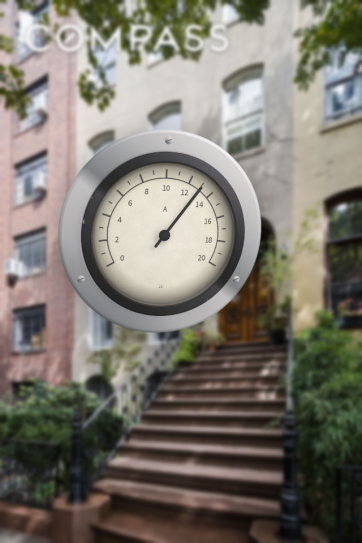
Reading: 13 A
